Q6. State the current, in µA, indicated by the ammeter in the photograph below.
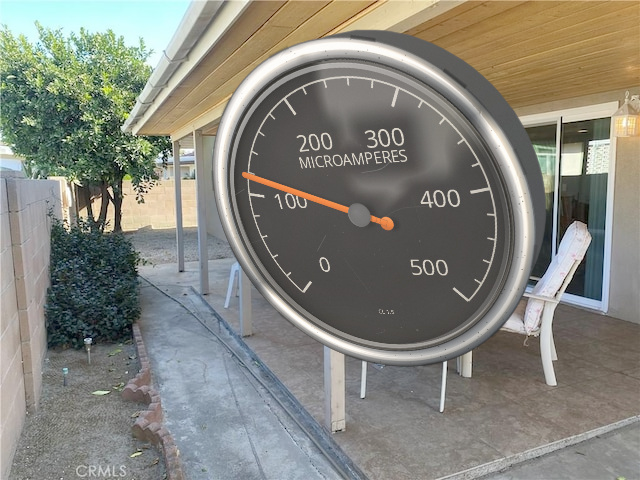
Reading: 120 µA
